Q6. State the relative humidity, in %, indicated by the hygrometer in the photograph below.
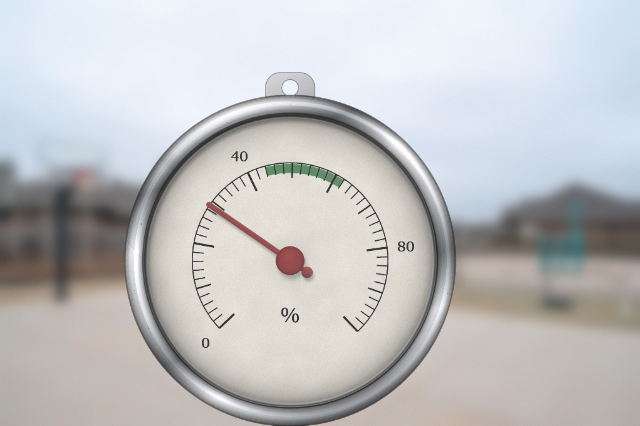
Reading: 29 %
